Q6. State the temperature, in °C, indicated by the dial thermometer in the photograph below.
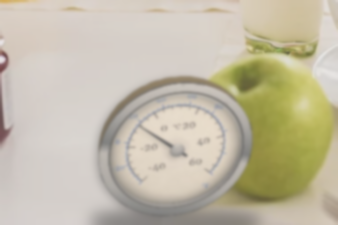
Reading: -8 °C
